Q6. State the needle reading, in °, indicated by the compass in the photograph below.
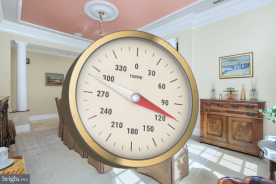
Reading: 110 °
